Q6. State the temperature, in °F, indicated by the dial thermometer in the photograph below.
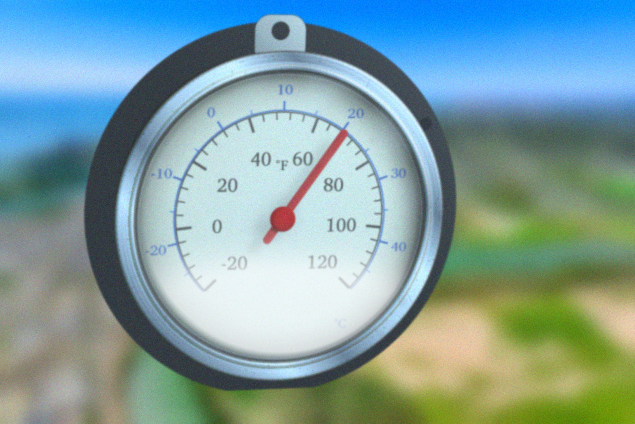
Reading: 68 °F
